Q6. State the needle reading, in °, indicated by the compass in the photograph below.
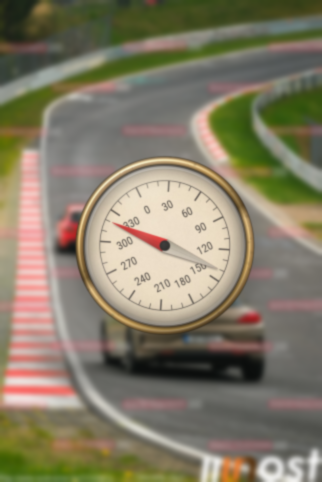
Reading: 320 °
